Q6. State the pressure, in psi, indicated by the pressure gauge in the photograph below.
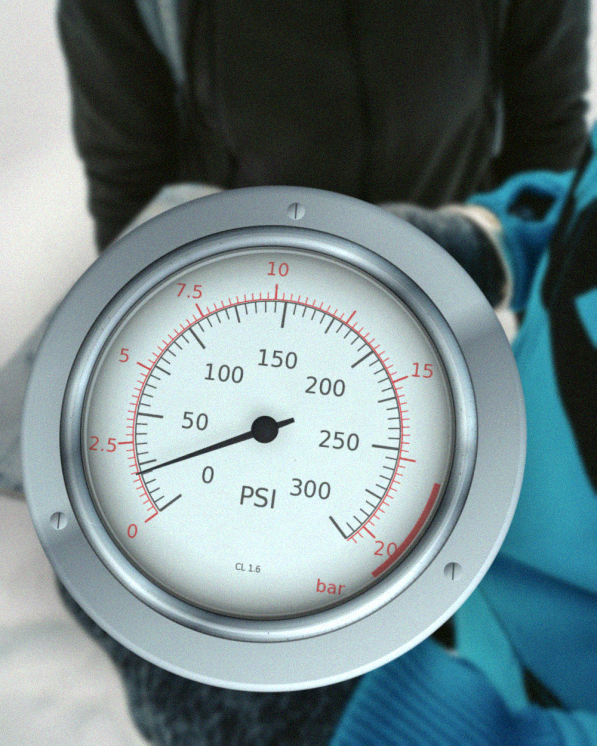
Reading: 20 psi
